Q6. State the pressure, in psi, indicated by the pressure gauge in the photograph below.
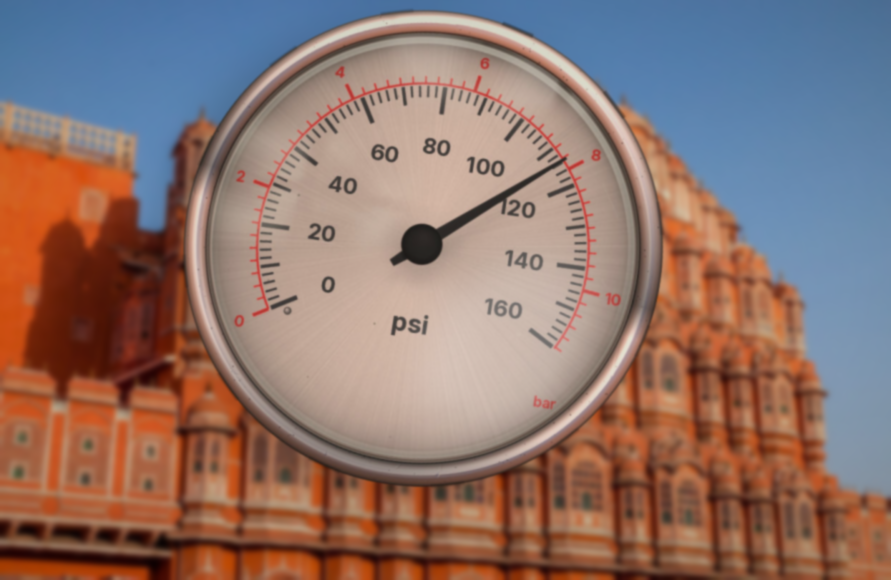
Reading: 114 psi
